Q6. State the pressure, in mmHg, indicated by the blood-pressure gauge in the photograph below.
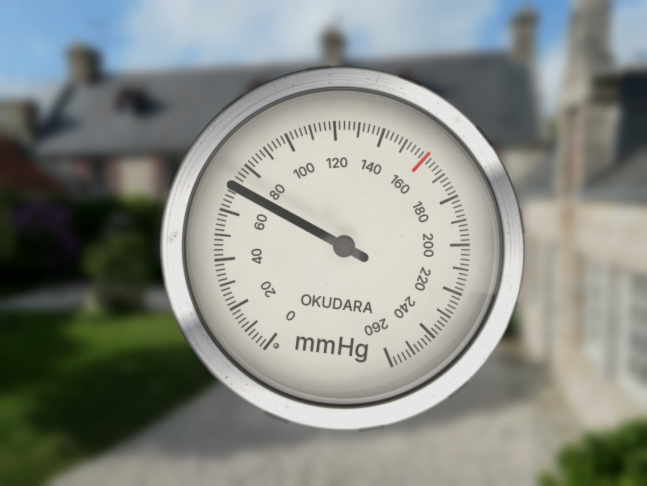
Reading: 70 mmHg
